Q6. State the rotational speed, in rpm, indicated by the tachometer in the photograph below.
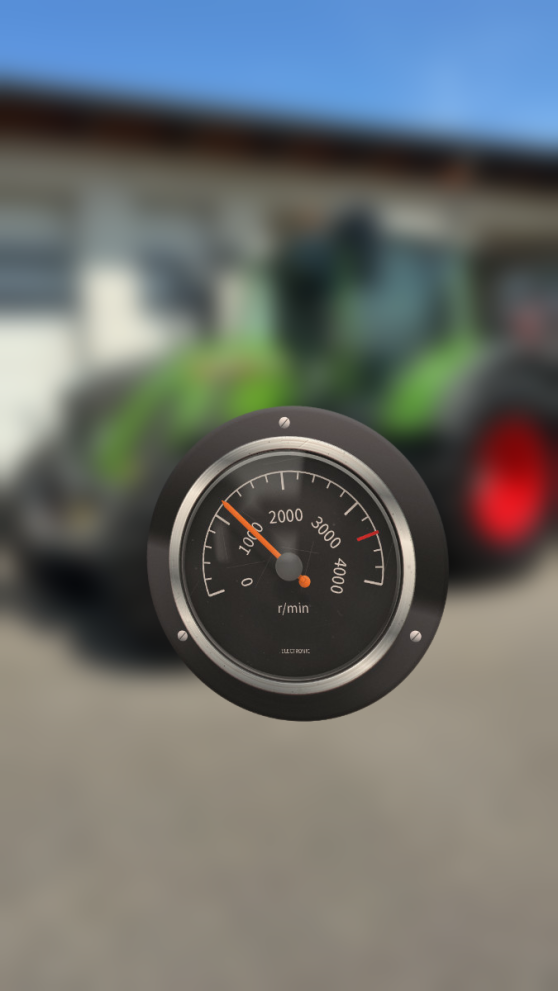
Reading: 1200 rpm
